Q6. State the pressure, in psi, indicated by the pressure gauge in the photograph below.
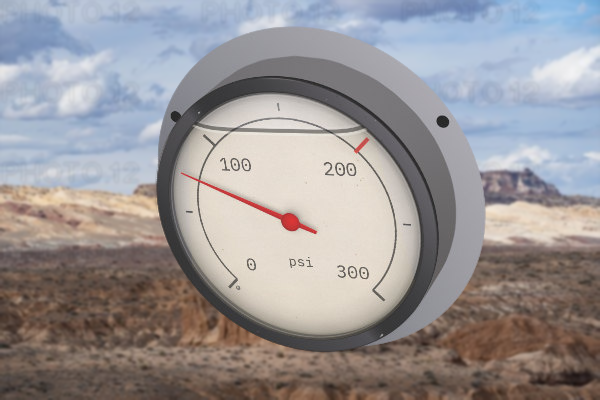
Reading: 75 psi
